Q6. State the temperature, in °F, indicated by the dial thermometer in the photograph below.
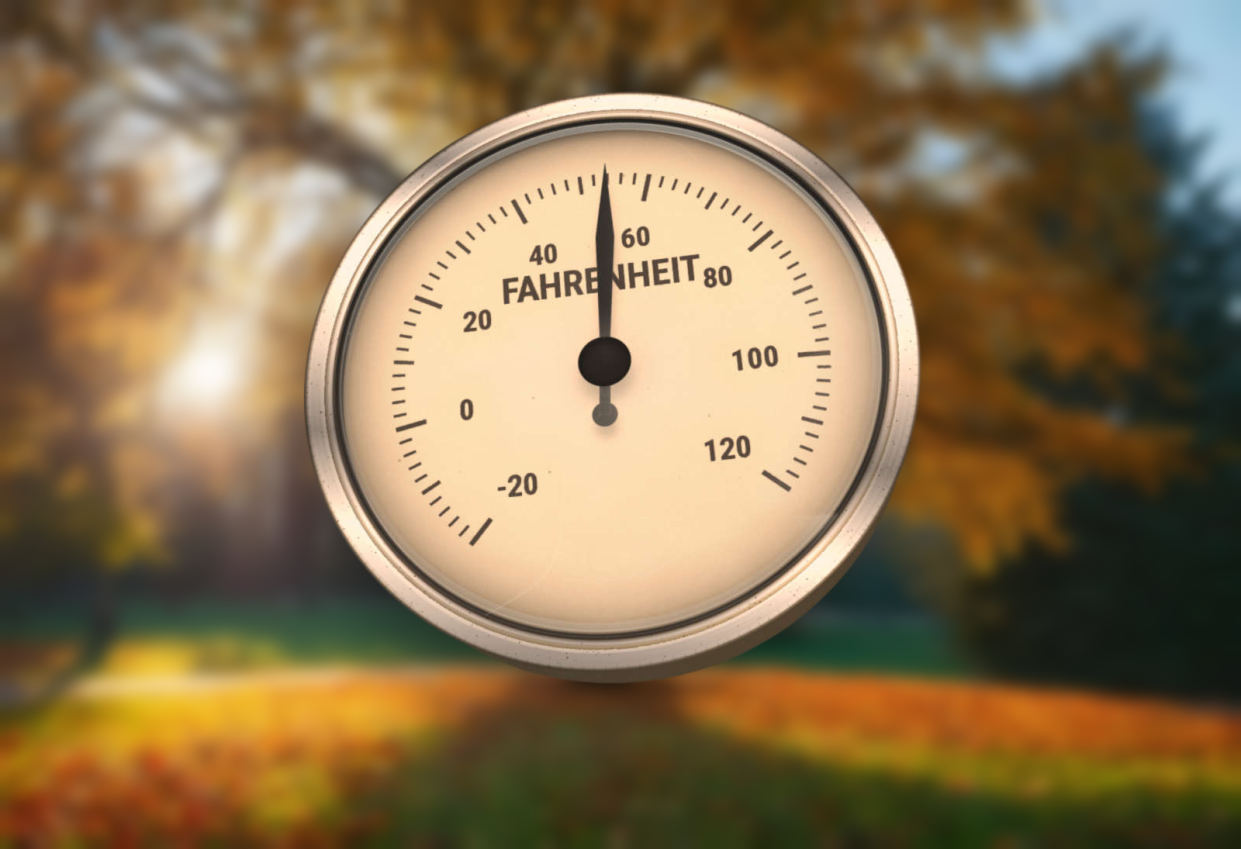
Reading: 54 °F
